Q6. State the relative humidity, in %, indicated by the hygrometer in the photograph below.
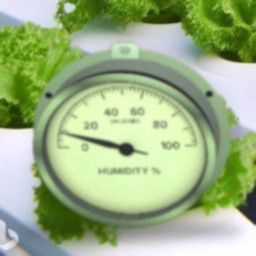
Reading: 10 %
